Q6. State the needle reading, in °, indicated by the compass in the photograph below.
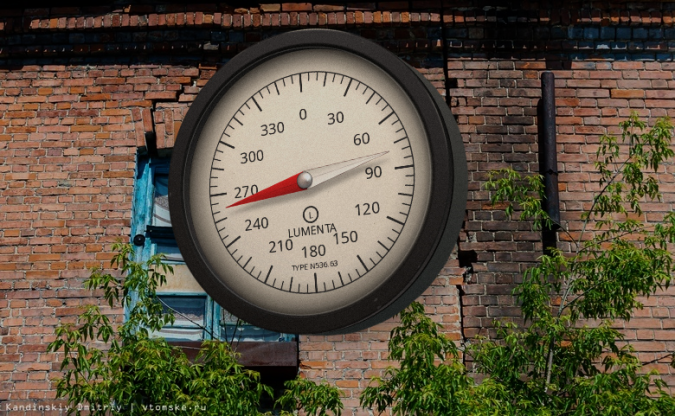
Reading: 260 °
